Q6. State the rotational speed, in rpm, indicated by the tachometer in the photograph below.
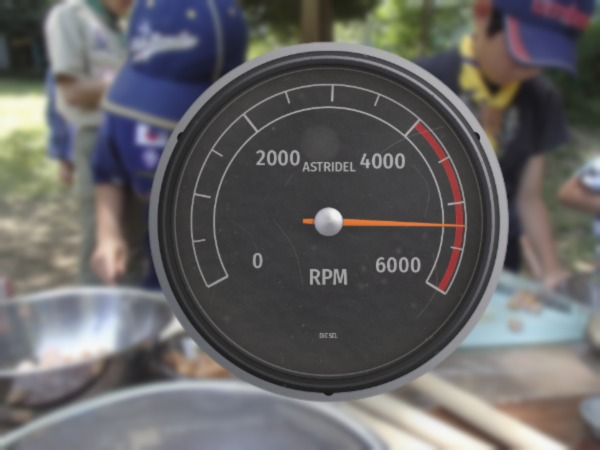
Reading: 5250 rpm
